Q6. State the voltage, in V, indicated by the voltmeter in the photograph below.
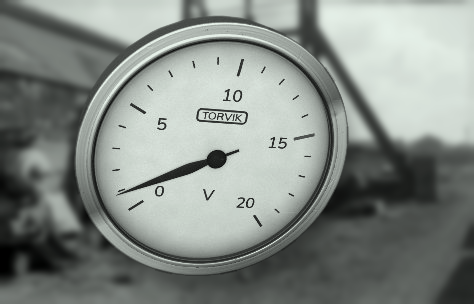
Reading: 1 V
